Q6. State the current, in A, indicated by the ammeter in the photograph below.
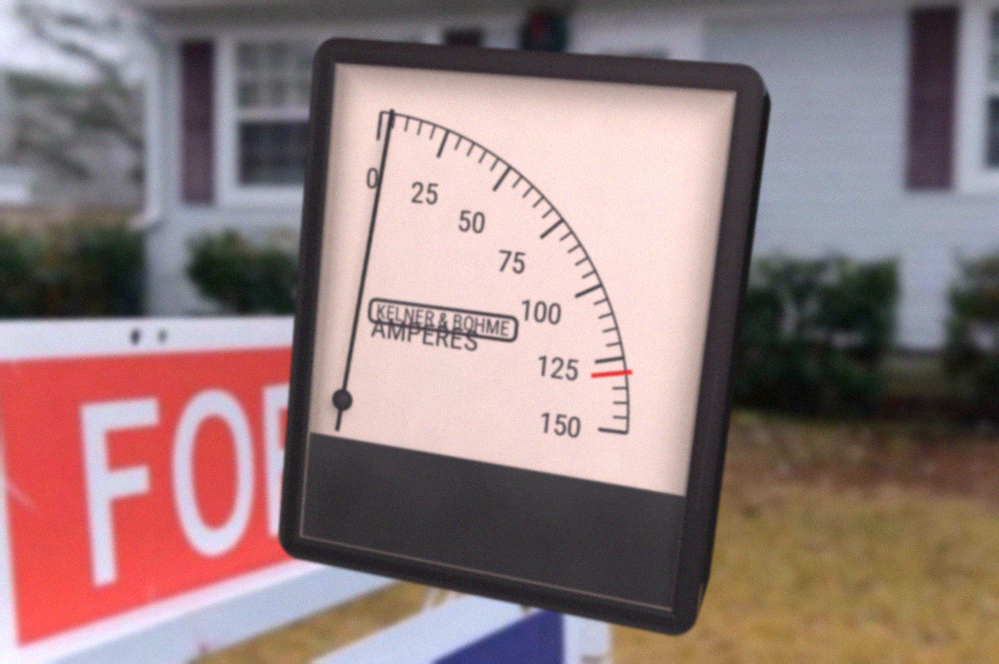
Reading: 5 A
